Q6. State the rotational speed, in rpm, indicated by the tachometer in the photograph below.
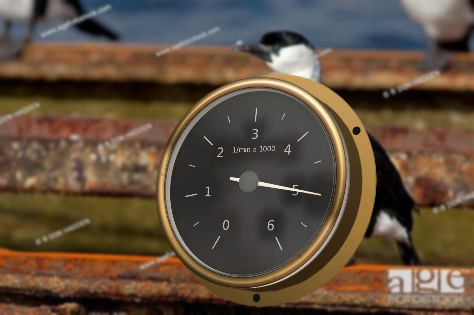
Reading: 5000 rpm
